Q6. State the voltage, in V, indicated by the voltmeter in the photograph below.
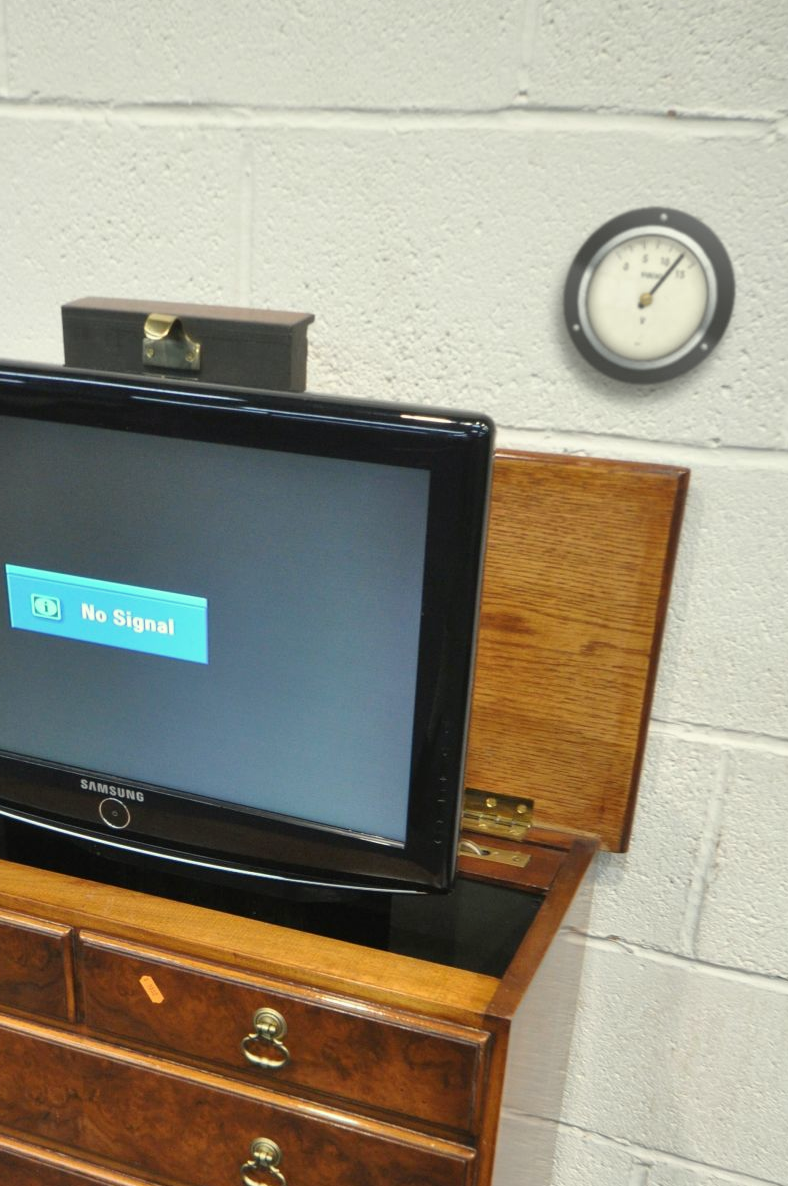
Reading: 12.5 V
